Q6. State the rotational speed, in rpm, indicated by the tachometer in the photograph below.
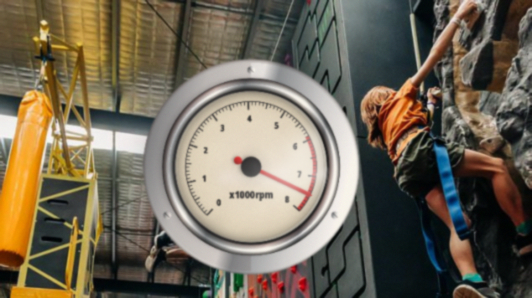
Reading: 7500 rpm
